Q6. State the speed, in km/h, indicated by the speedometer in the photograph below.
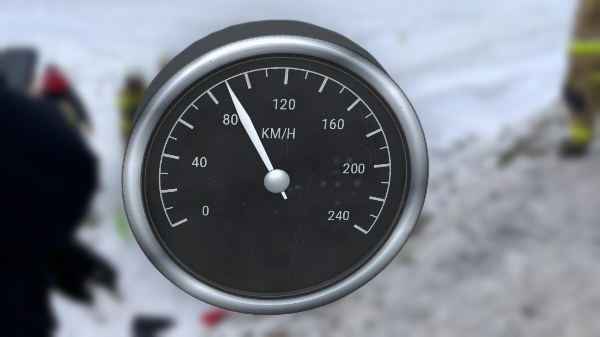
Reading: 90 km/h
